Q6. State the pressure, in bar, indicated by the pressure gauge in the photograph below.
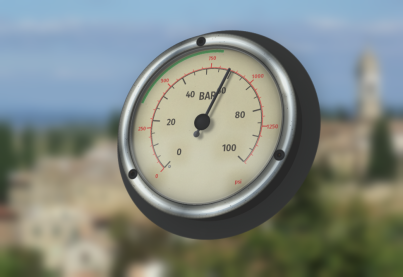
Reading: 60 bar
